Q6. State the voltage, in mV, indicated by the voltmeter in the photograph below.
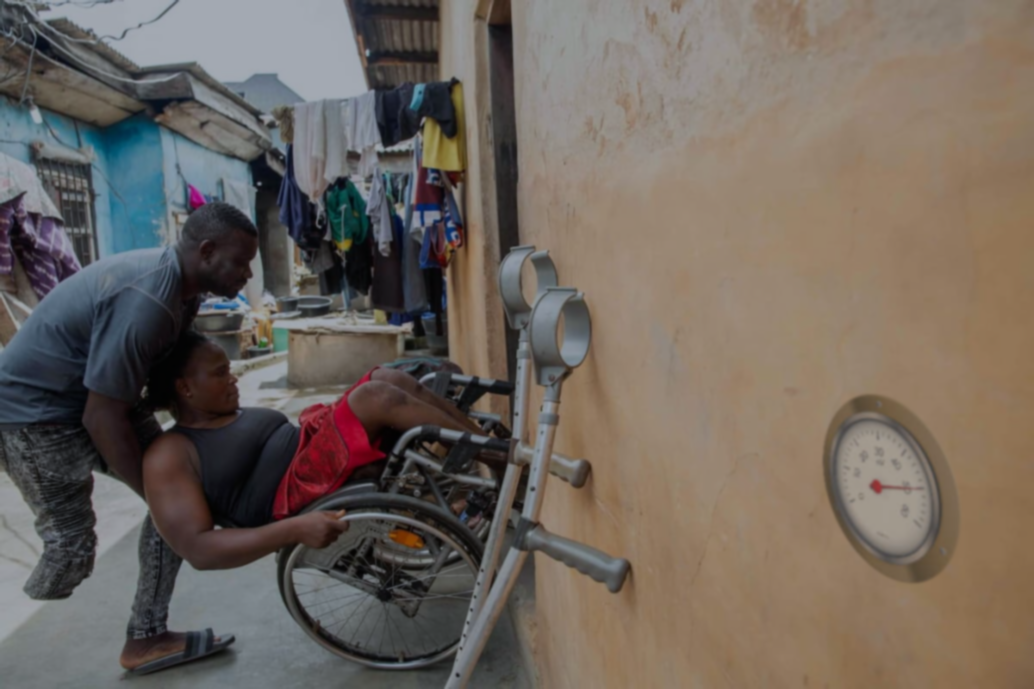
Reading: 50 mV
